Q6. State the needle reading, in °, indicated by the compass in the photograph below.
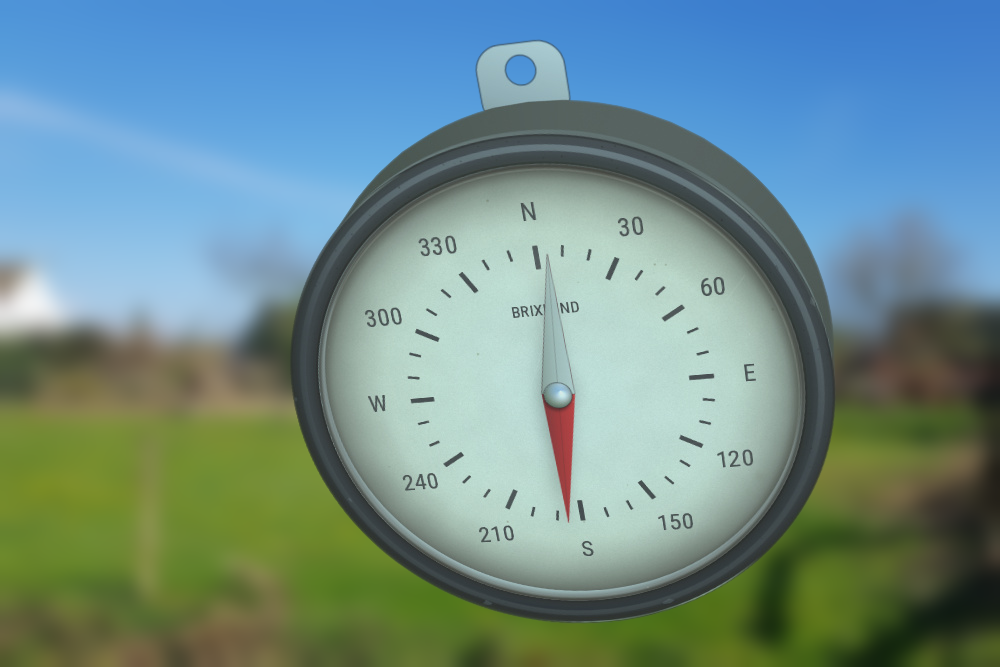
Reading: 185 °
